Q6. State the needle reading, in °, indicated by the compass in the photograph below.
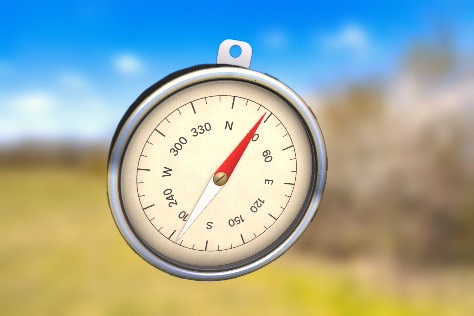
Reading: 25 °
